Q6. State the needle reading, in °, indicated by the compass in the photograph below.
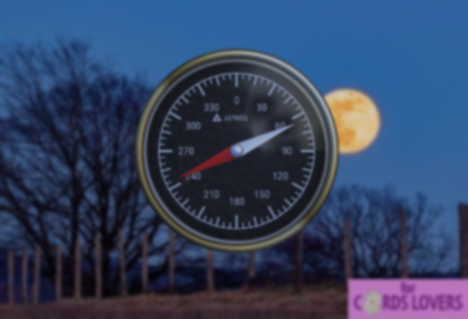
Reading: 245 °
